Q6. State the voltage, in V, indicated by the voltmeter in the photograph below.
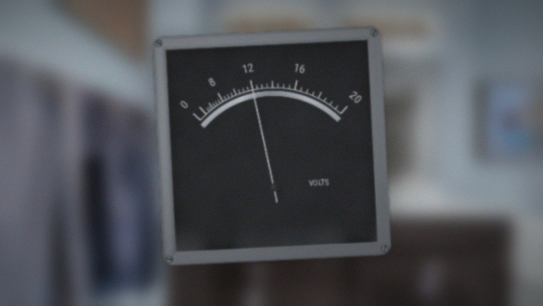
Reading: 12 V
